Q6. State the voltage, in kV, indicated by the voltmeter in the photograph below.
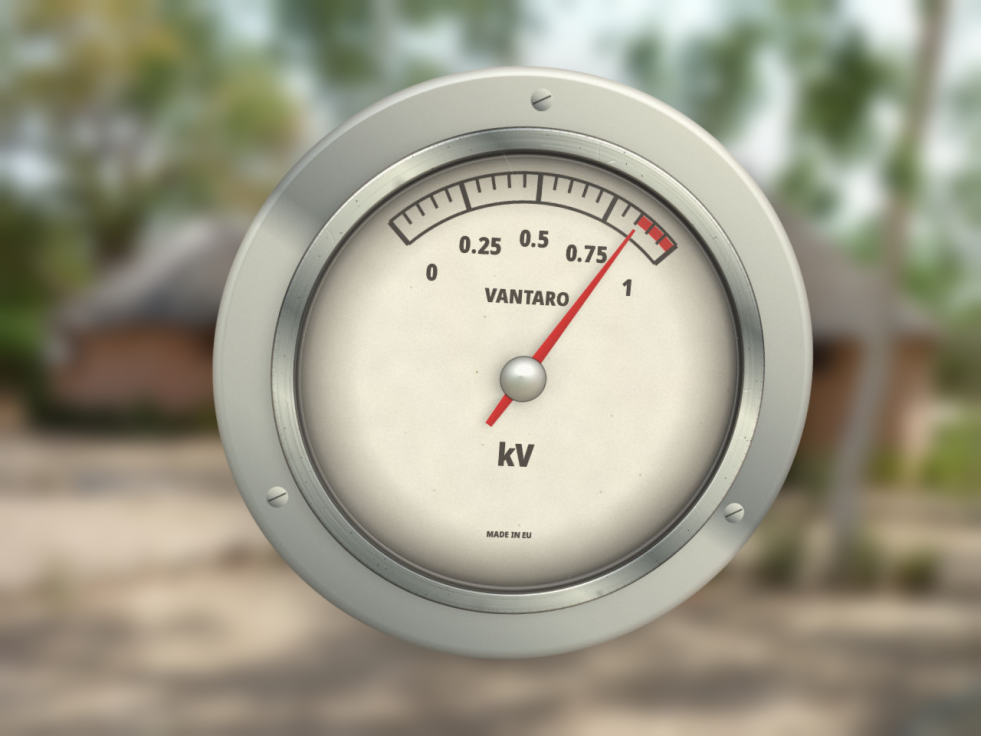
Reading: 0.85 kV
